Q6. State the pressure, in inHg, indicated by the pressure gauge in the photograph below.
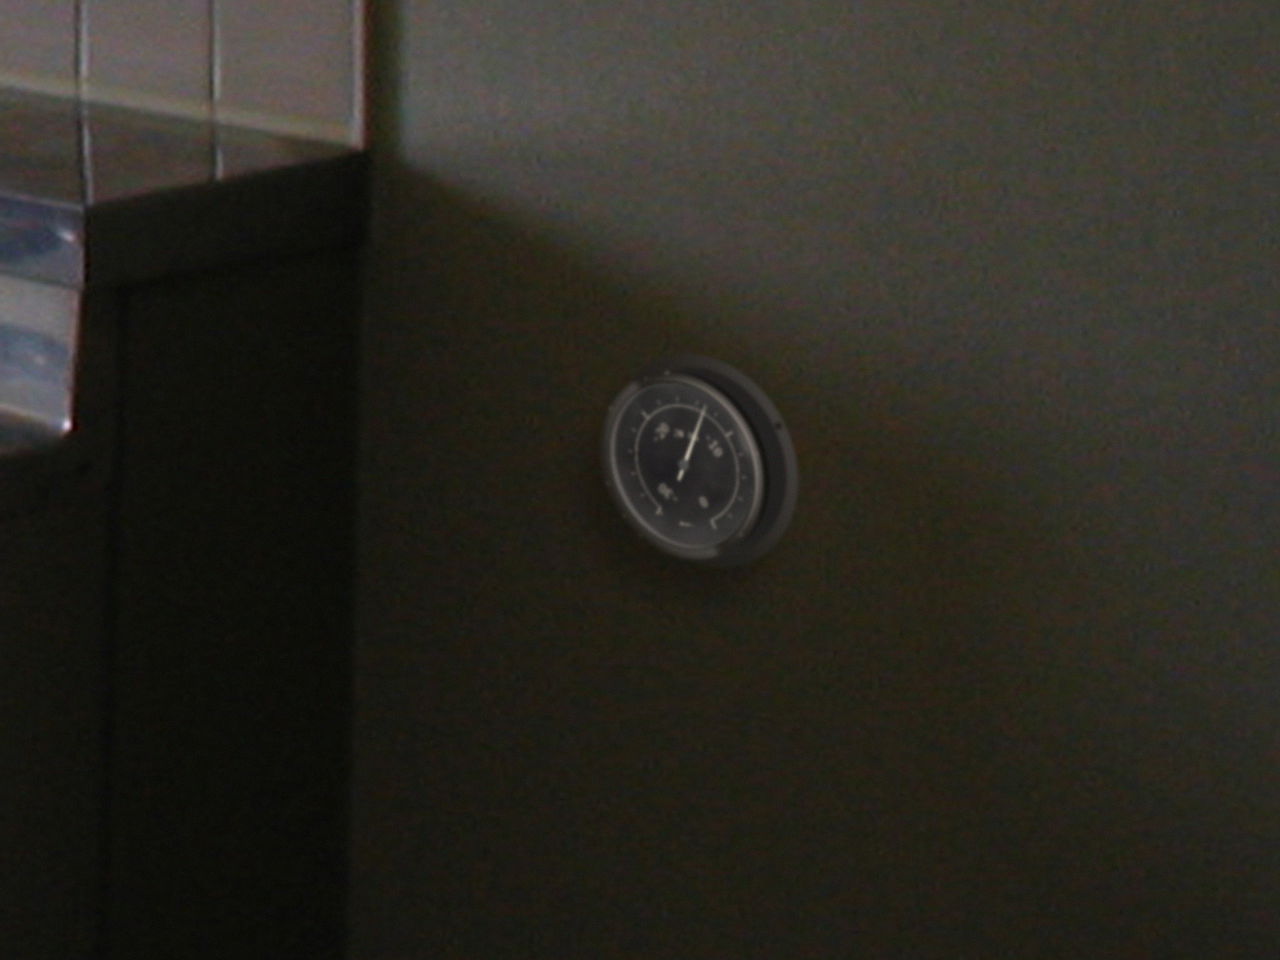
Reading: -13 inHg
